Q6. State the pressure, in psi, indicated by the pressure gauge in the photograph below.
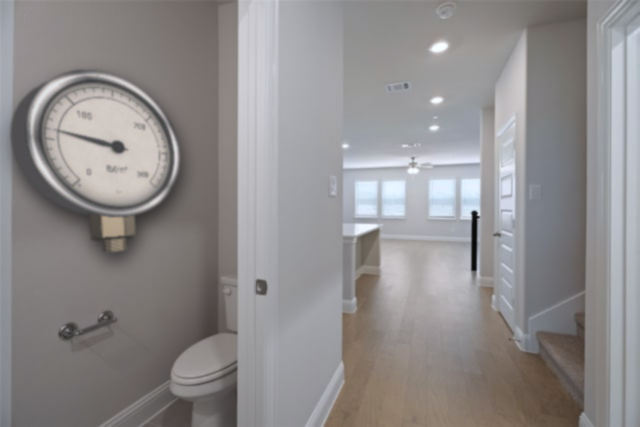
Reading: 60 psi
